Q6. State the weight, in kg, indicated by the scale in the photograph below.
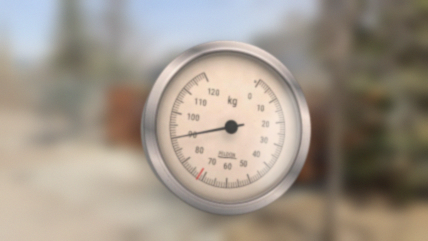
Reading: 90 kg
